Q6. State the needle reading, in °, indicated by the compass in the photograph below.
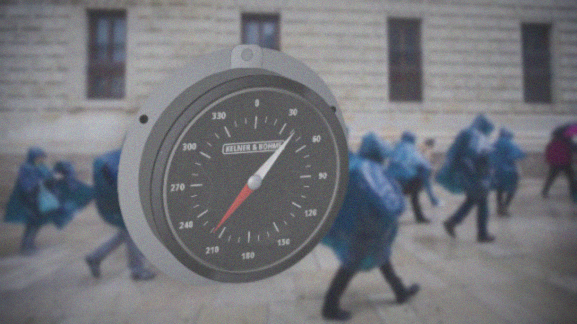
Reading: 220 °
